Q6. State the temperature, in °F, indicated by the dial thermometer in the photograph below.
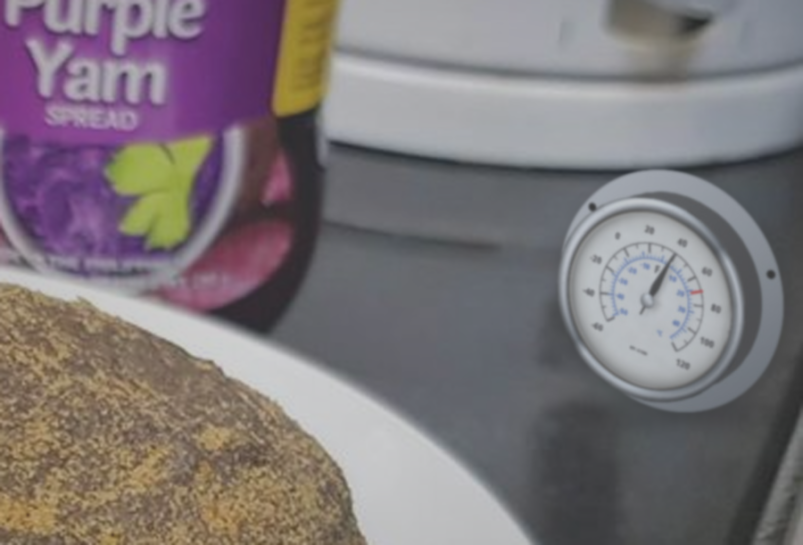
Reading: 40 °F
